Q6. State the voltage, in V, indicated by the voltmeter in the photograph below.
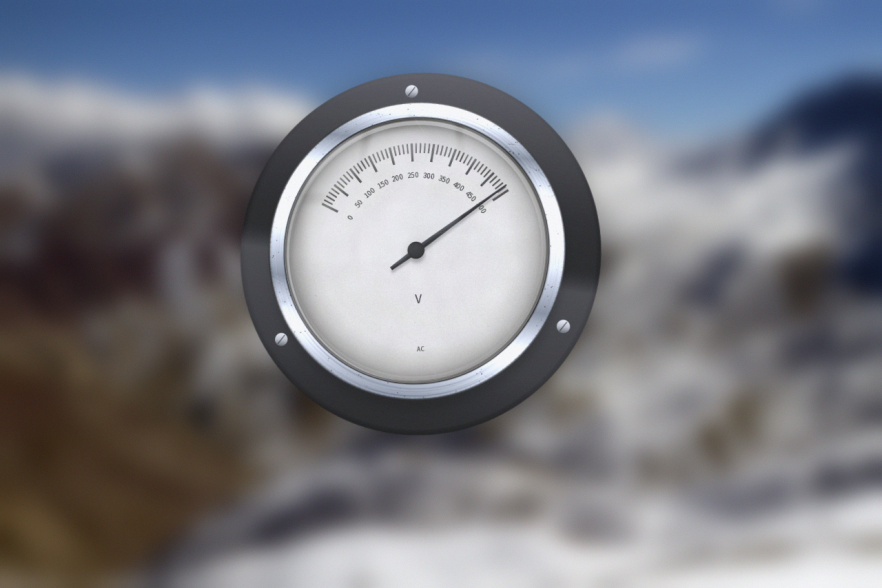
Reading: 490 V
